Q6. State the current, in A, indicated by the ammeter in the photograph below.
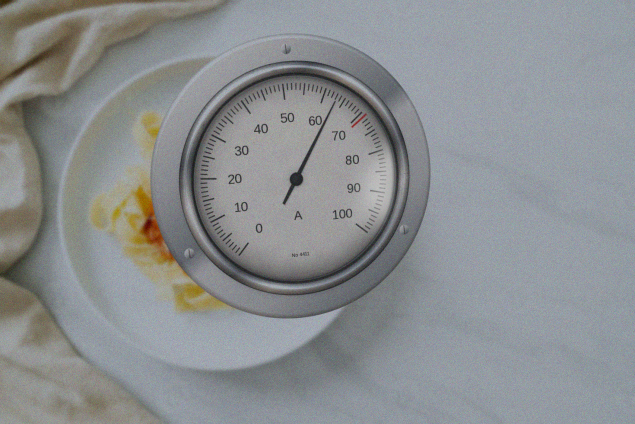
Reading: 63 A
